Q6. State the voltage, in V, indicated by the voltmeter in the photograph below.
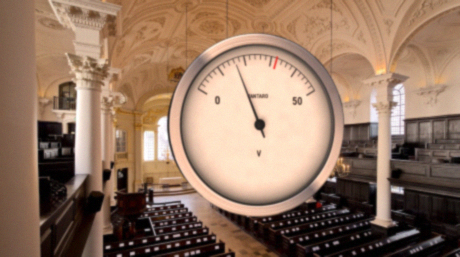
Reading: 16 V
